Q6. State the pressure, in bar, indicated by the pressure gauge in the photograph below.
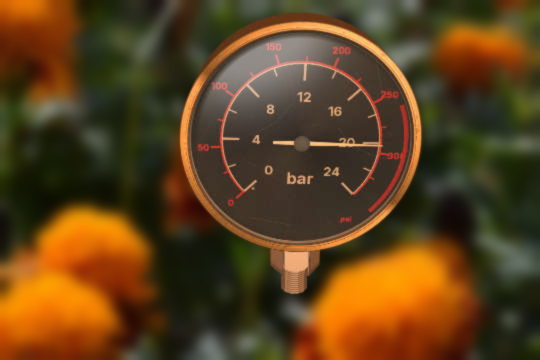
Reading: 20 bar
